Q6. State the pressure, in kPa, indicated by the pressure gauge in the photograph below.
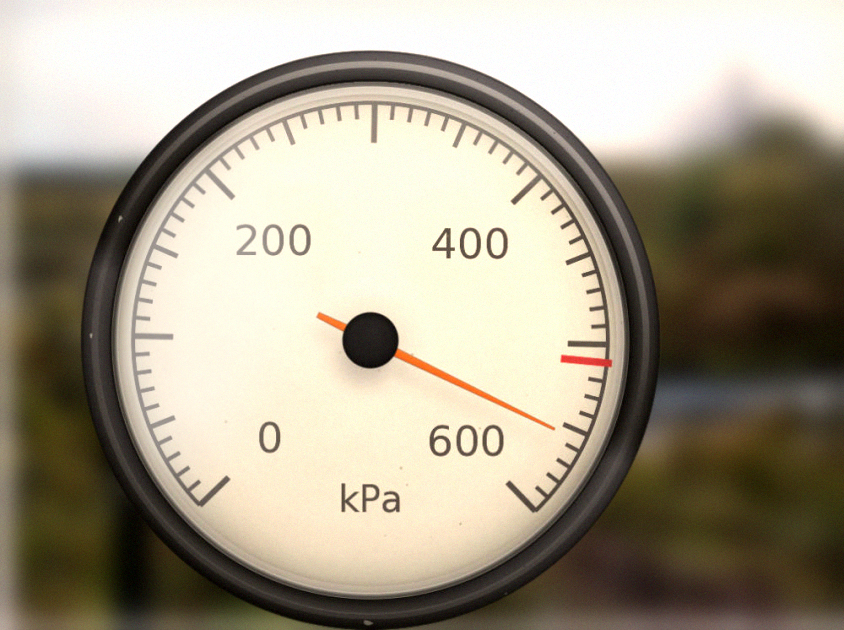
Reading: 555 kPa
